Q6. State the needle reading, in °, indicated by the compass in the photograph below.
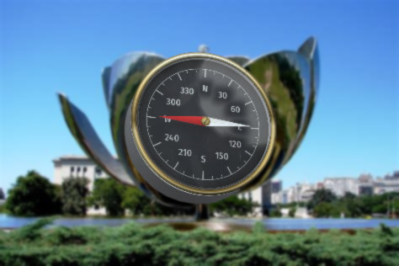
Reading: 270 °
